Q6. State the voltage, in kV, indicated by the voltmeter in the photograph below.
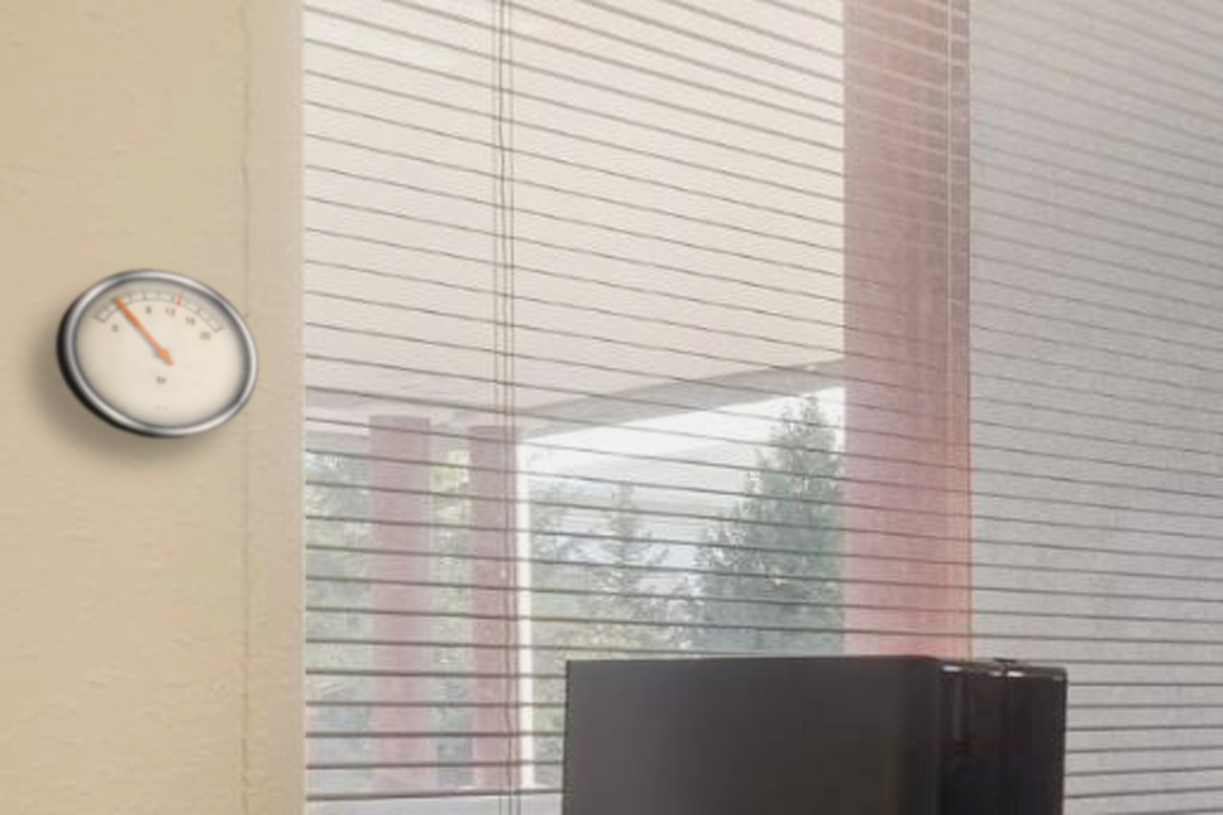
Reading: 4 kV
